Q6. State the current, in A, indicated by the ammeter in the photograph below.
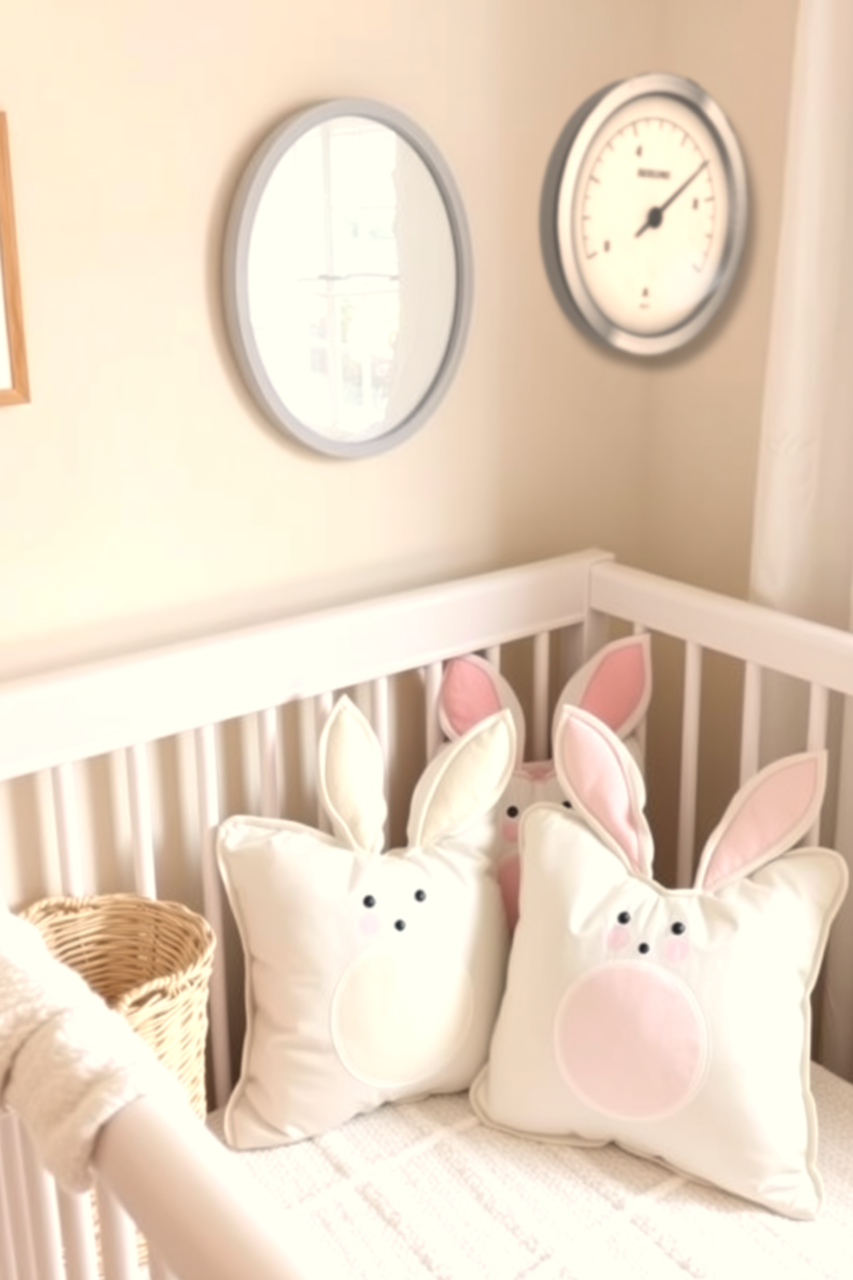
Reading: 7 A
